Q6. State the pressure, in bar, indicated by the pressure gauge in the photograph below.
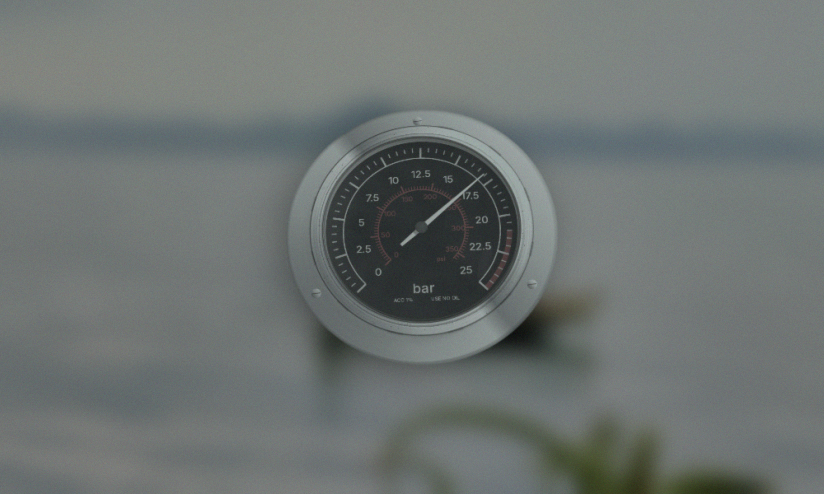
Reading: 17 bar
